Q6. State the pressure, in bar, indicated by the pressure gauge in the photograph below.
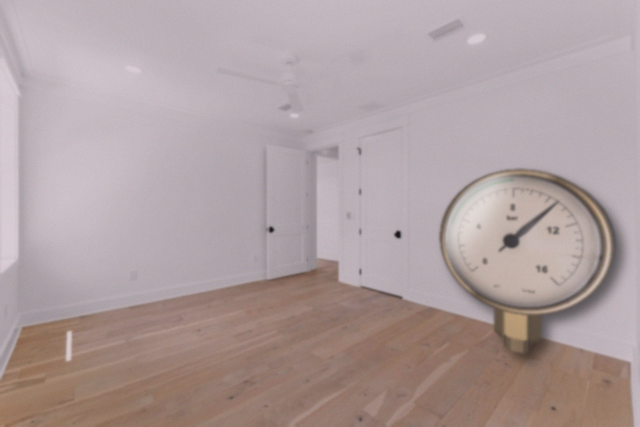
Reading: 10.5 bar
